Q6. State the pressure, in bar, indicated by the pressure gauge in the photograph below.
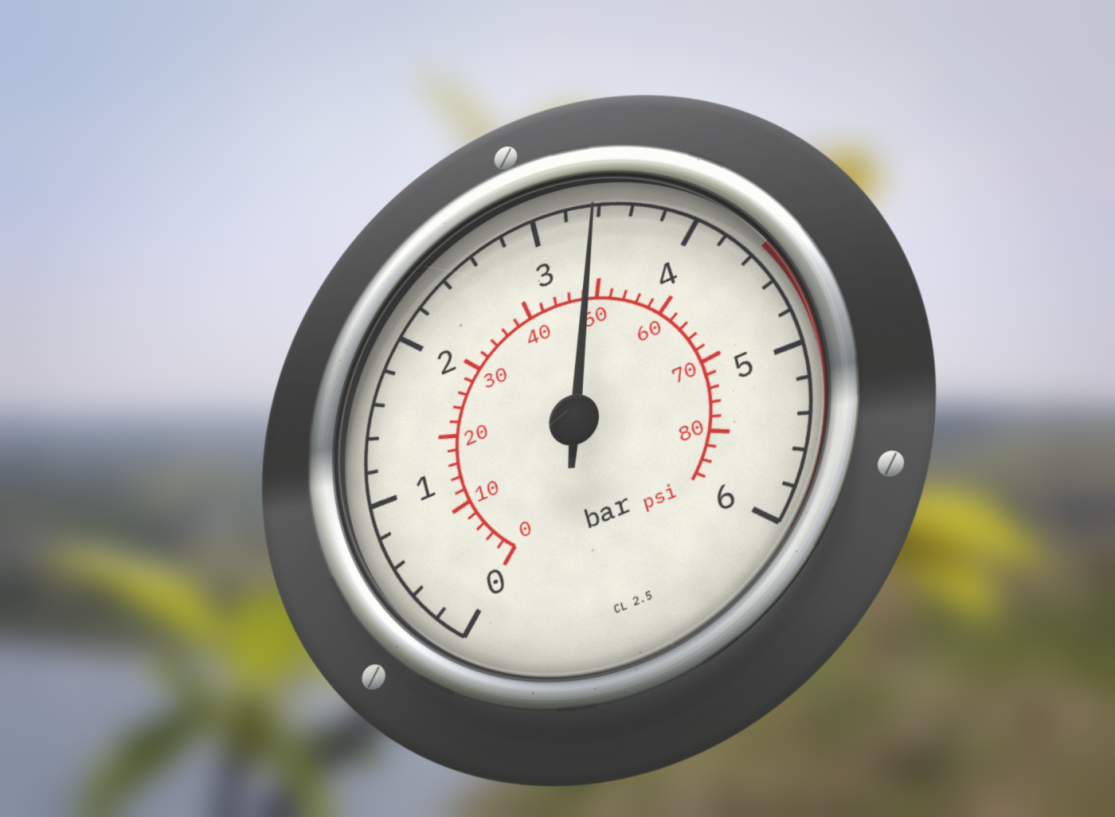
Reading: 3.4 bar
